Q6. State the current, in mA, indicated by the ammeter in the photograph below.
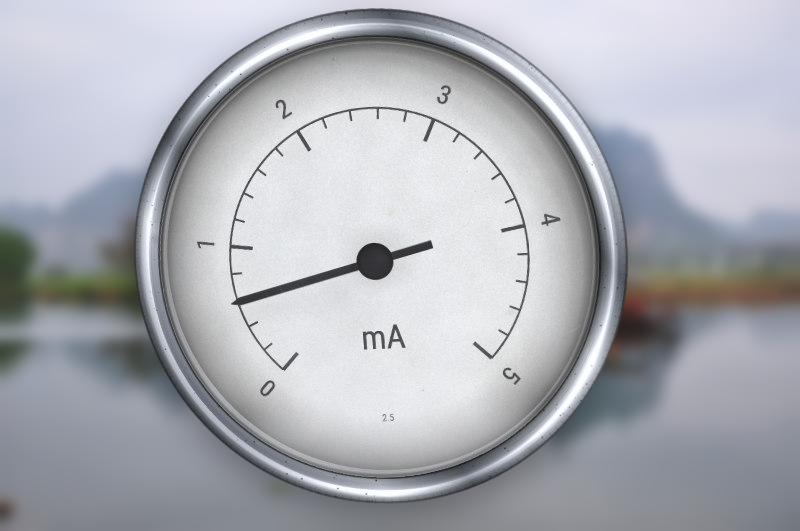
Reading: 0.6 mA
